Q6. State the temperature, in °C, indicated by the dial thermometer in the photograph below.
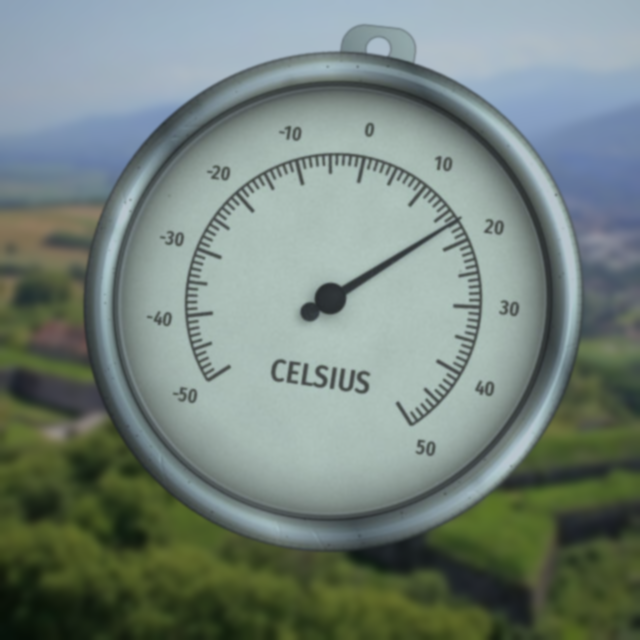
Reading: 17 °C
